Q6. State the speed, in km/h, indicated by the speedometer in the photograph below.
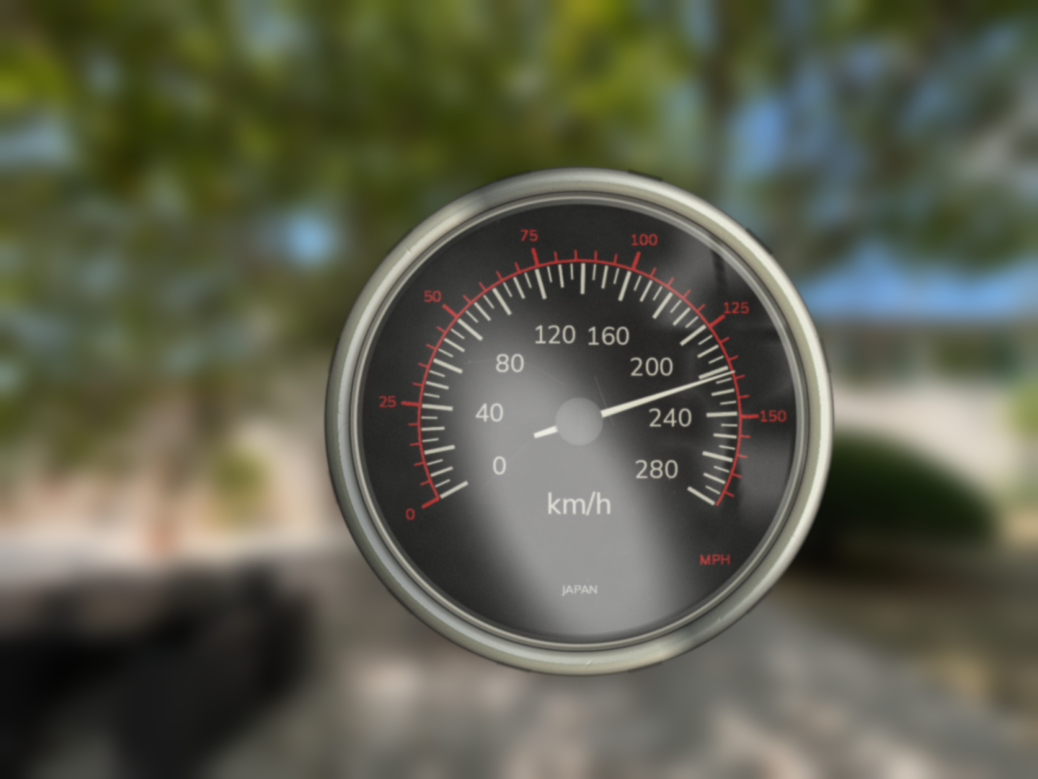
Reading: 222.5 km/h
